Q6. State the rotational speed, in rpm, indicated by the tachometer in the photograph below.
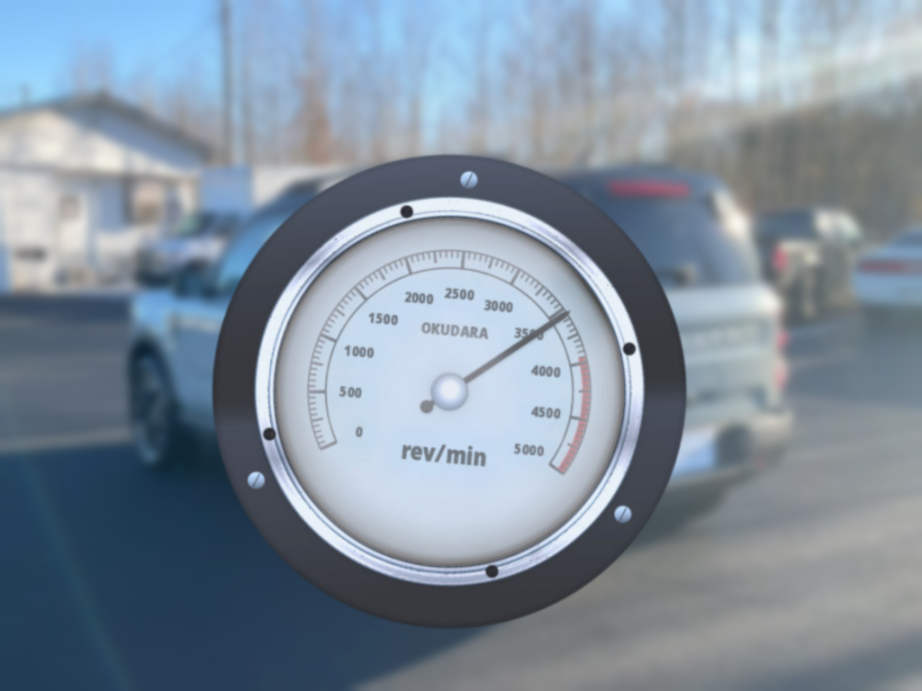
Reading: 3550 rpm
